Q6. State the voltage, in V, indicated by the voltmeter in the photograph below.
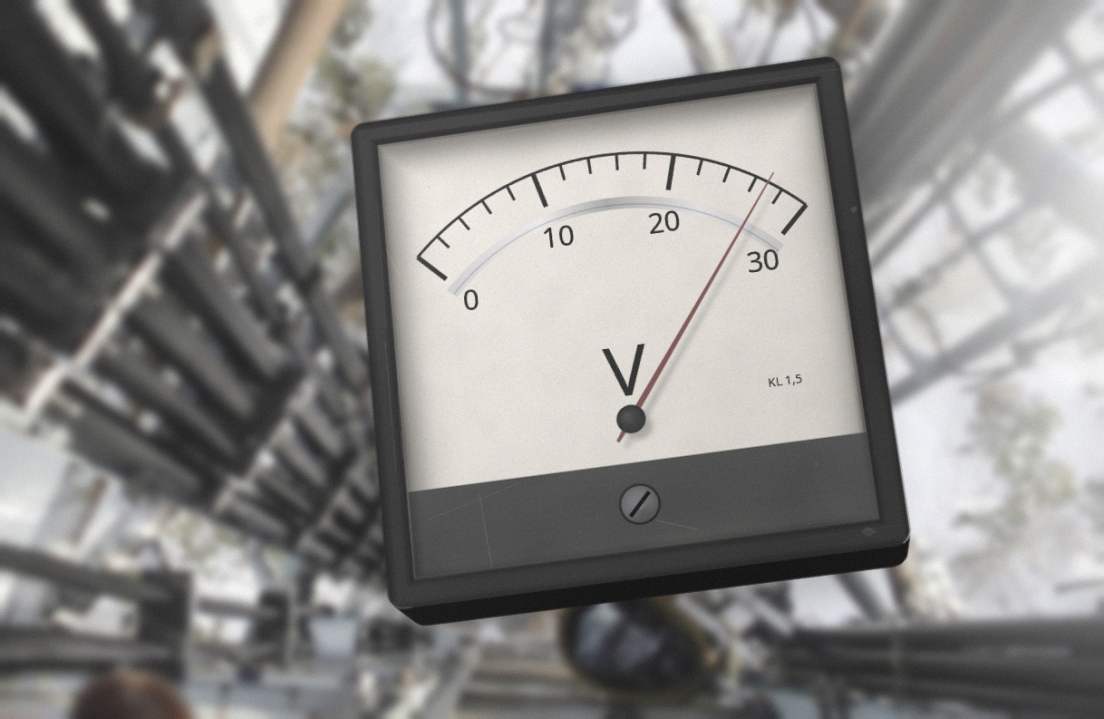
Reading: 27 V
